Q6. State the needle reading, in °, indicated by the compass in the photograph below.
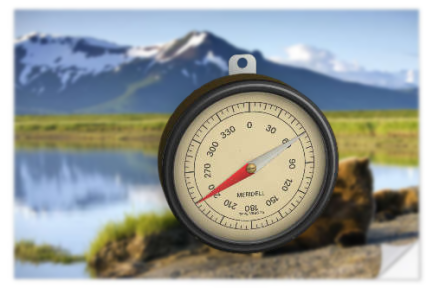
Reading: 240 °
